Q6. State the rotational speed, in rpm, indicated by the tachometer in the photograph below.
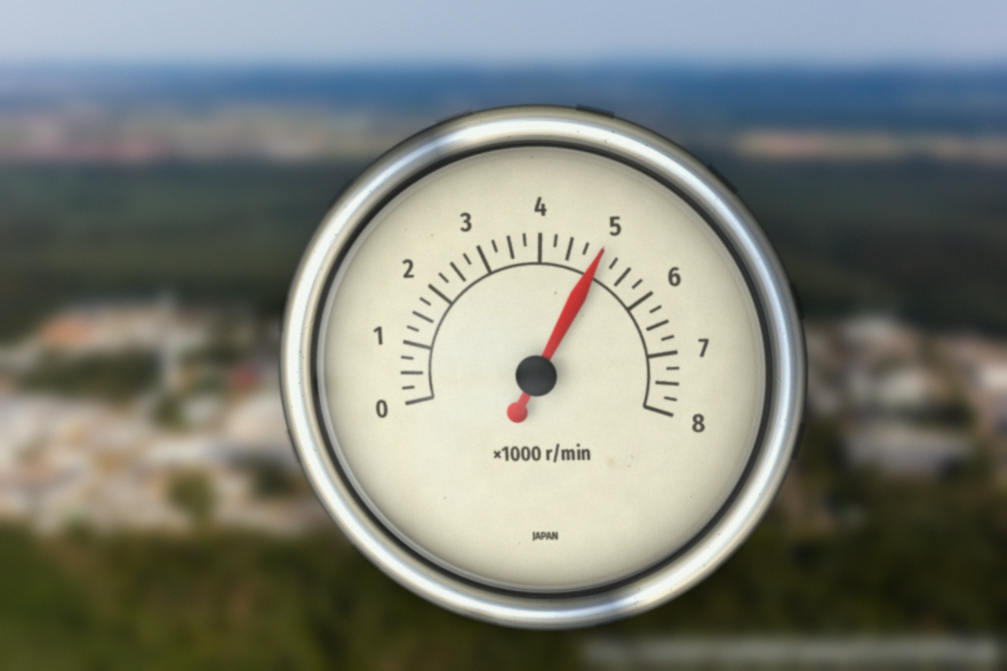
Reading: 5000 rpm
